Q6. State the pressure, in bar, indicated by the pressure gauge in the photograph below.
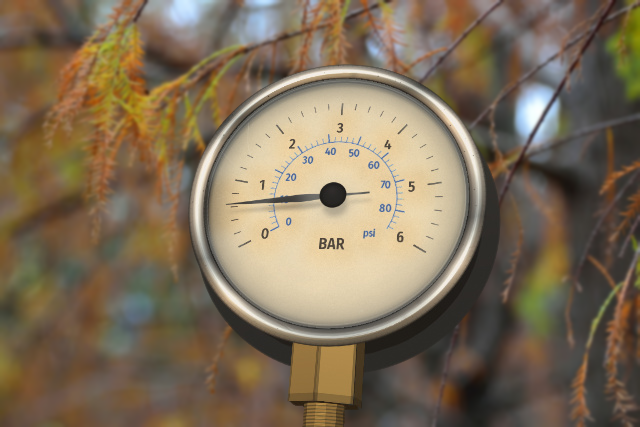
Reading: 0.6 bar
